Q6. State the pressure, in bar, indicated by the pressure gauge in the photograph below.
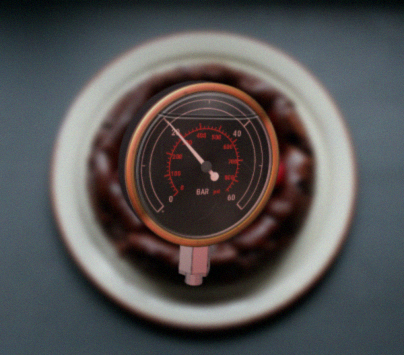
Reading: 20 bar
